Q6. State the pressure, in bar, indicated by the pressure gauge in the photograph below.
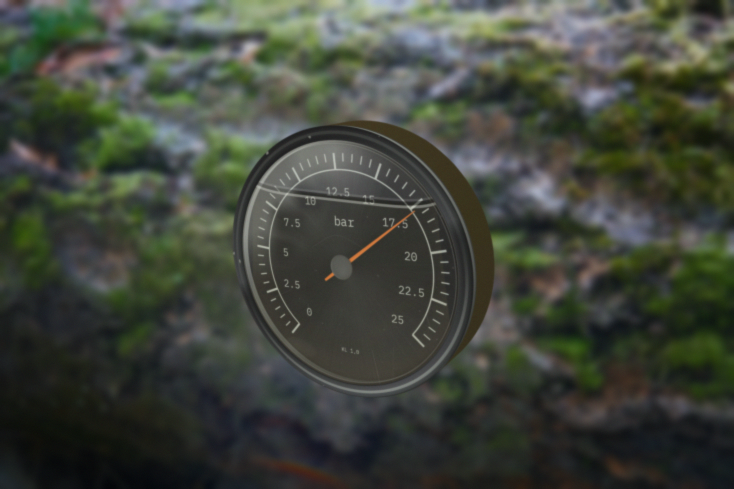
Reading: 17.75 bar
